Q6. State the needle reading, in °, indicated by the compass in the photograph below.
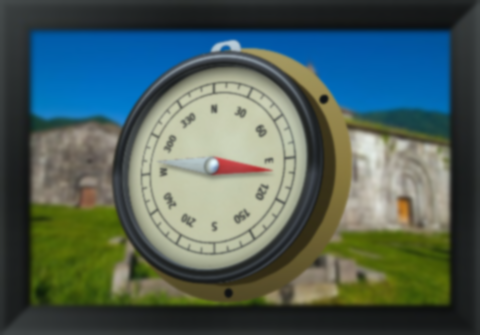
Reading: 100 °
